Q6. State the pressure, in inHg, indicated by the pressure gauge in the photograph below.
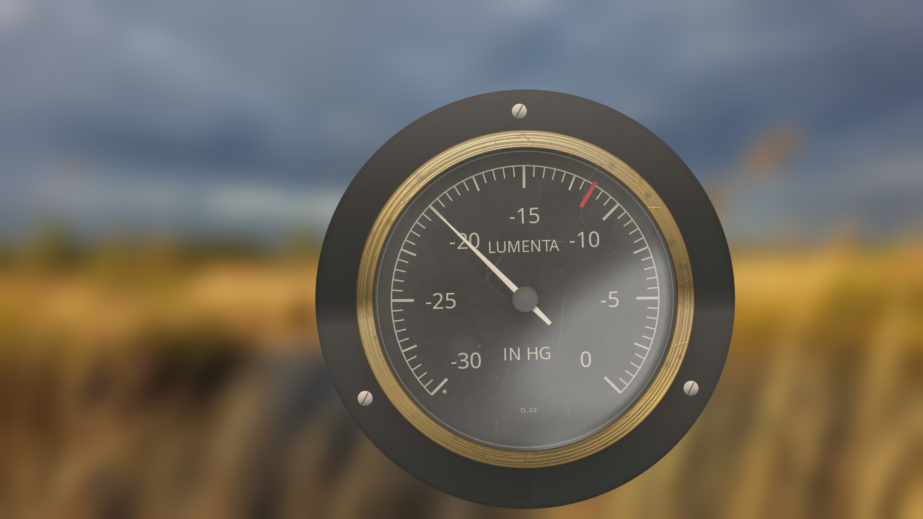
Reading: -20 inHg
